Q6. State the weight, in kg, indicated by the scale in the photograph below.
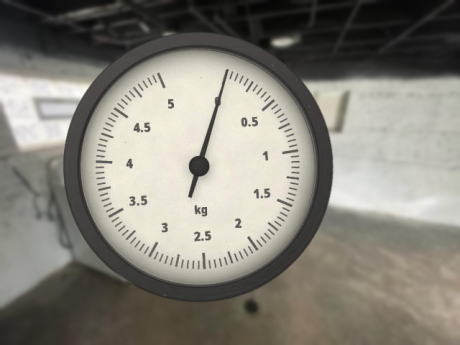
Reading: 0 kg
